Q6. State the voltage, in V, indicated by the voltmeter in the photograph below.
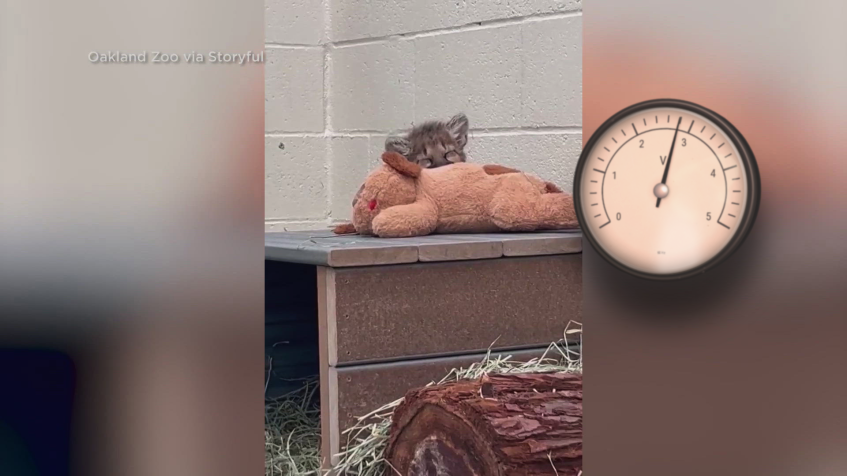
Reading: 2.8 V
